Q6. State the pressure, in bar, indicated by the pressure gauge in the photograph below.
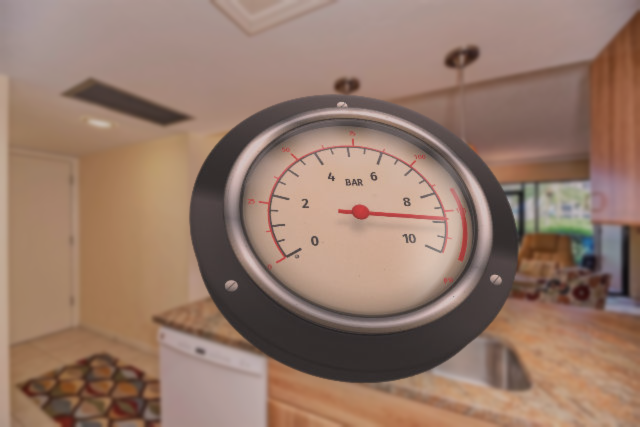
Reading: 9 bar
